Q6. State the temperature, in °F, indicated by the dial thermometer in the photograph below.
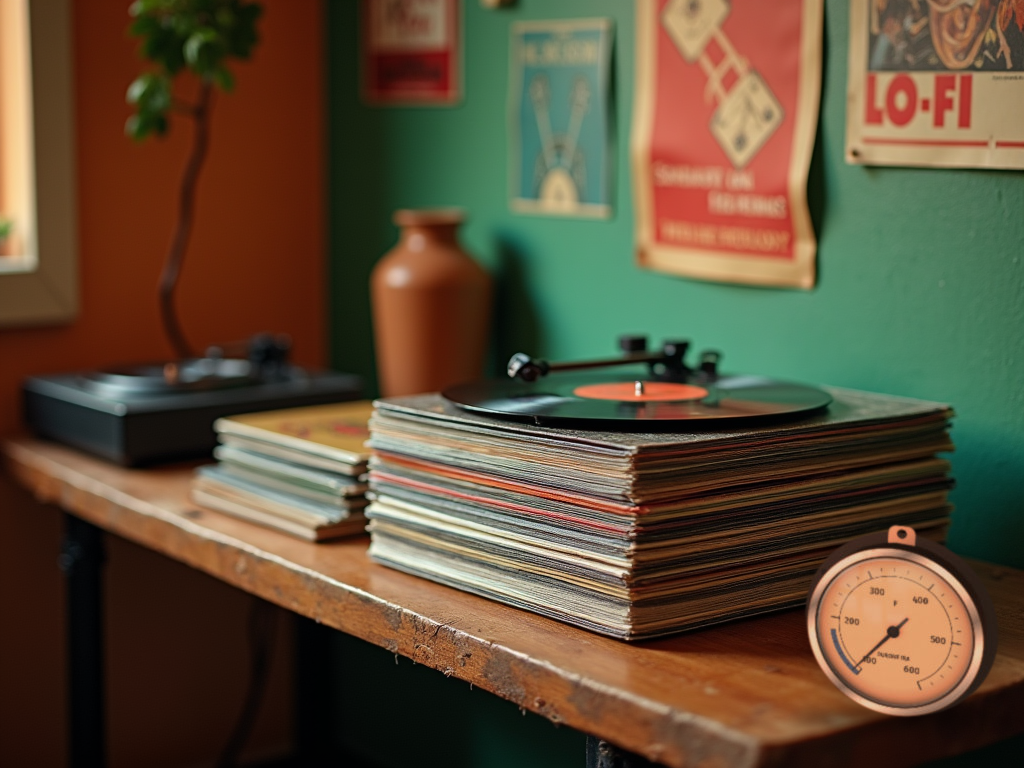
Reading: 110 °F
